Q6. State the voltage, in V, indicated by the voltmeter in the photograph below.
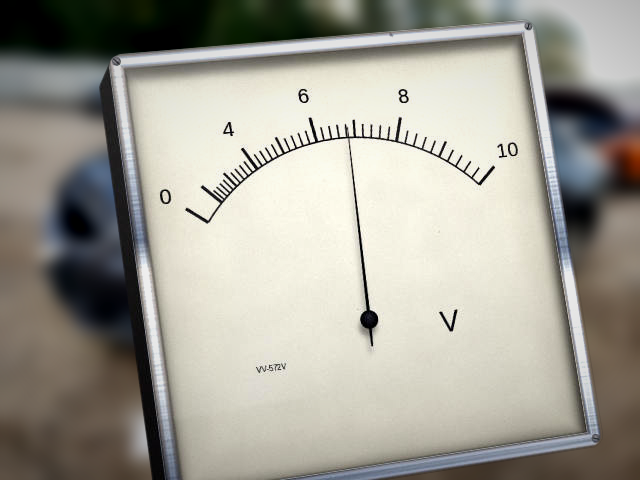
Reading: 6.8 V
